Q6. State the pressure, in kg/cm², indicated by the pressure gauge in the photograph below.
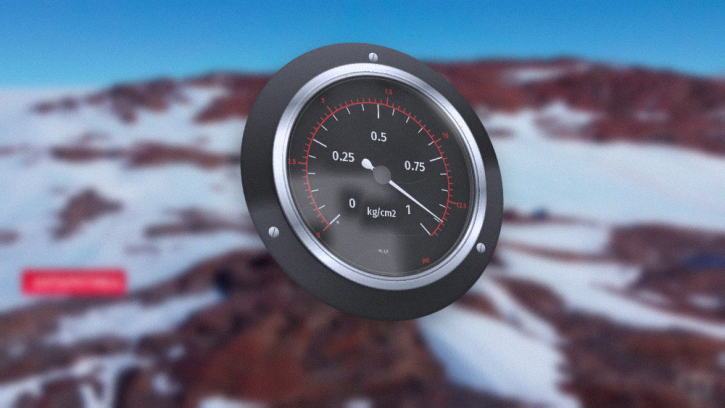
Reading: 0.95 kg/cm²
